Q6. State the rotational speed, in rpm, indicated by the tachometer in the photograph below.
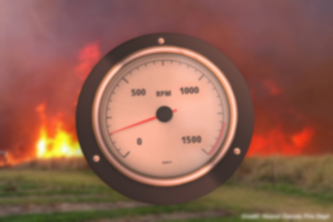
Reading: 150 rpm
